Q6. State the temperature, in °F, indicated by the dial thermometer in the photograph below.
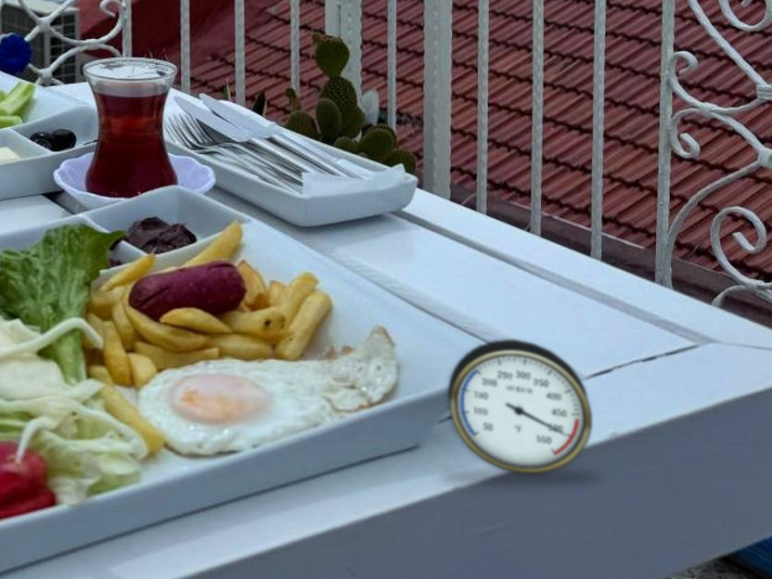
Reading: 500 °F
